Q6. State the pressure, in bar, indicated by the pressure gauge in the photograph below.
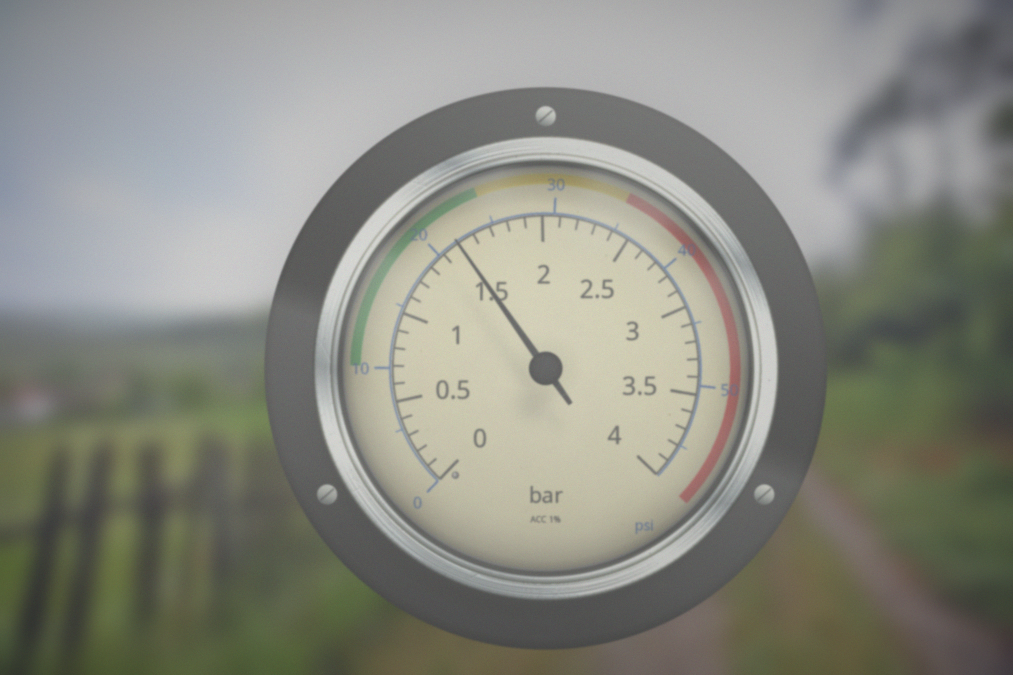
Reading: 1.5 bar
